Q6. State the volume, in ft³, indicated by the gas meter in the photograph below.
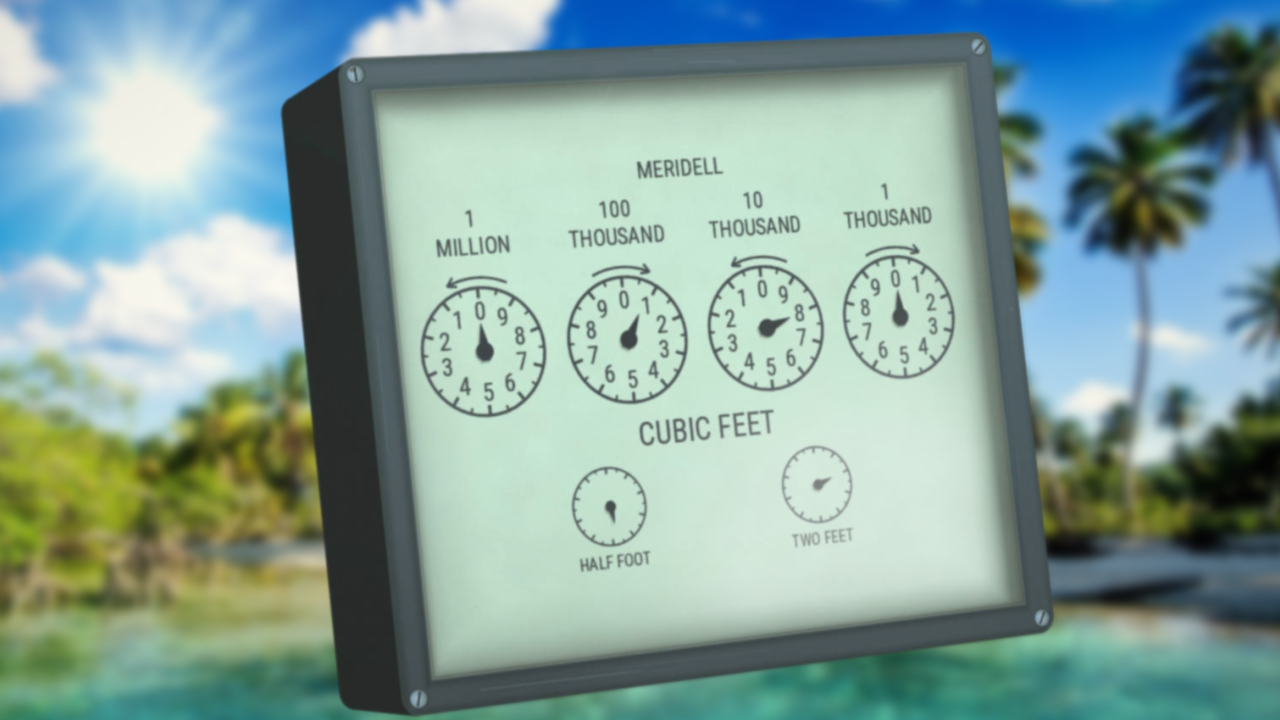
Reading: 8000 ft³
